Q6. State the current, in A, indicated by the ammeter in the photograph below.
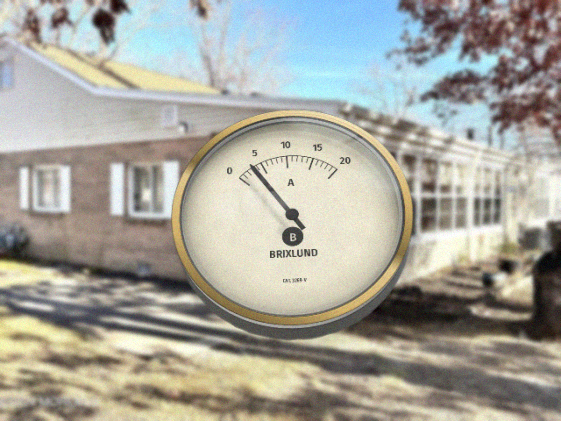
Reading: 3 A
